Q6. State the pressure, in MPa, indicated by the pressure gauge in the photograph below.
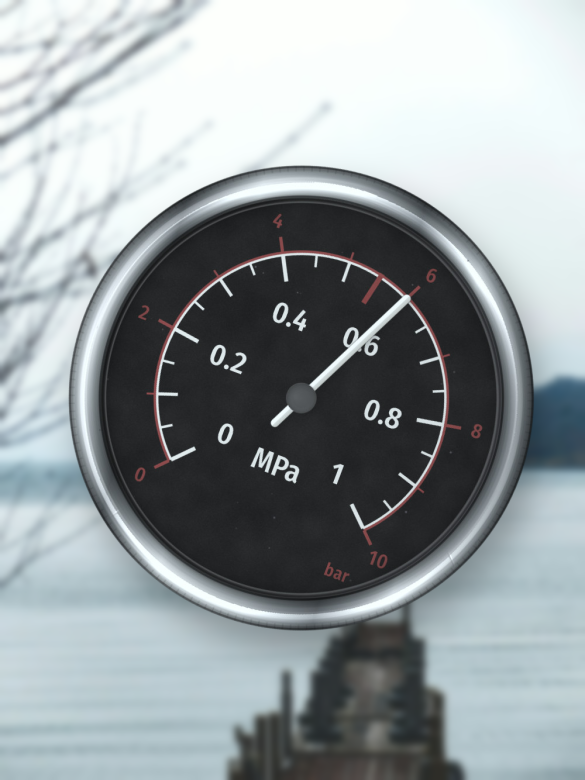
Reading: 0.6 MPa
